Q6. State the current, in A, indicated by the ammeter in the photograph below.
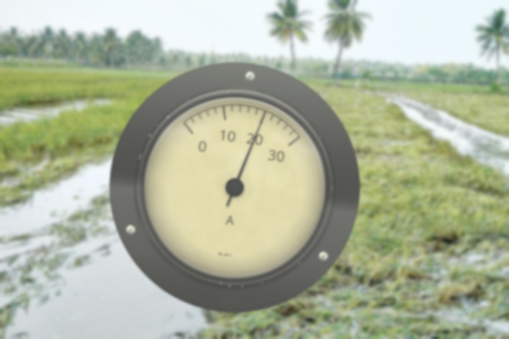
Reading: 20 A
